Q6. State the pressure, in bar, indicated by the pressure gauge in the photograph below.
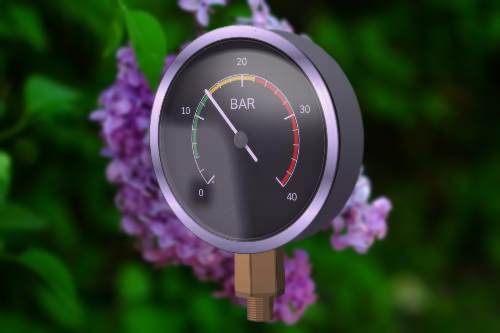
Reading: 14 bar
